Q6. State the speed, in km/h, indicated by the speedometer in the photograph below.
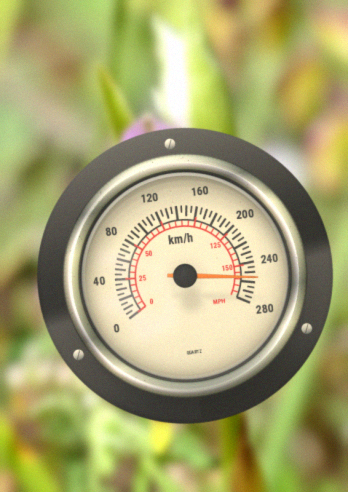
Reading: 255 km/h
